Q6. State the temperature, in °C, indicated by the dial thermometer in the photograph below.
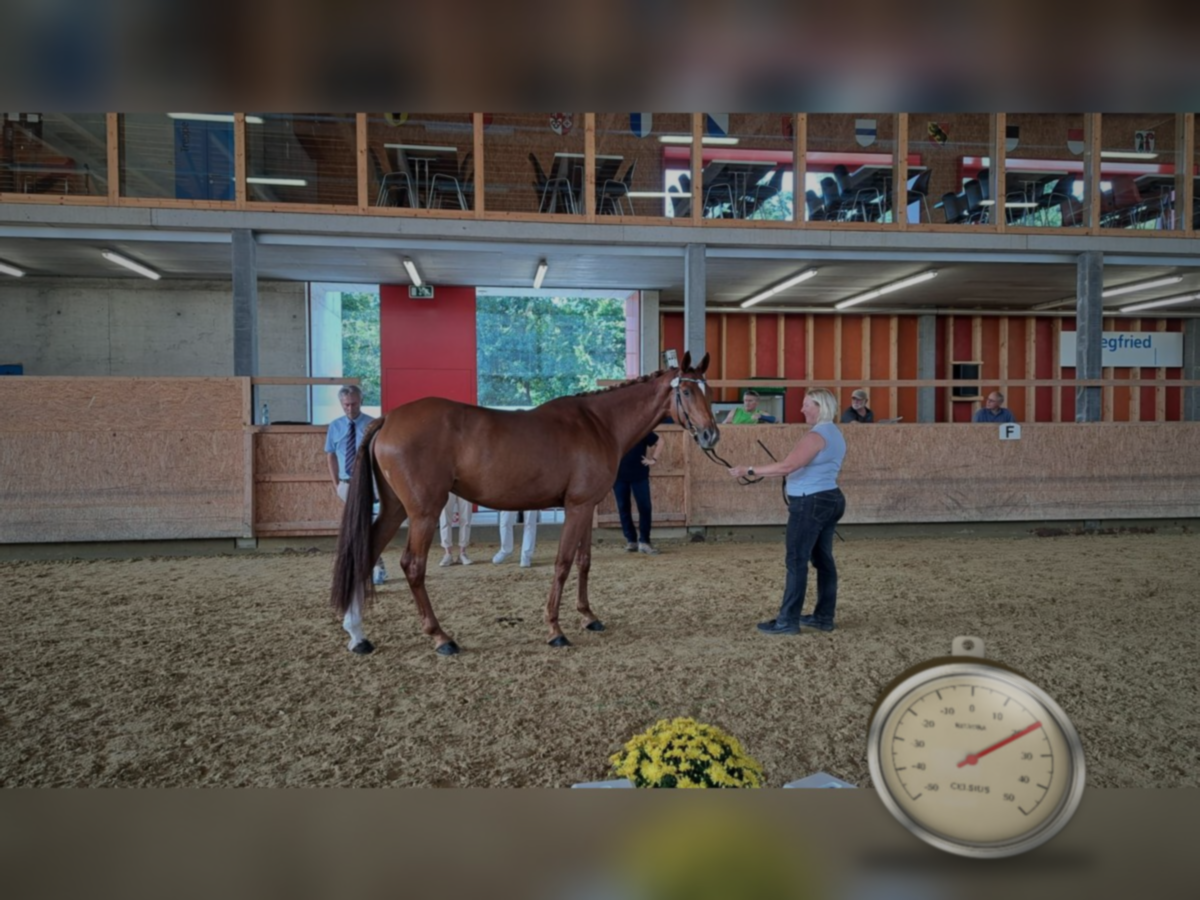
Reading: 20 °C
